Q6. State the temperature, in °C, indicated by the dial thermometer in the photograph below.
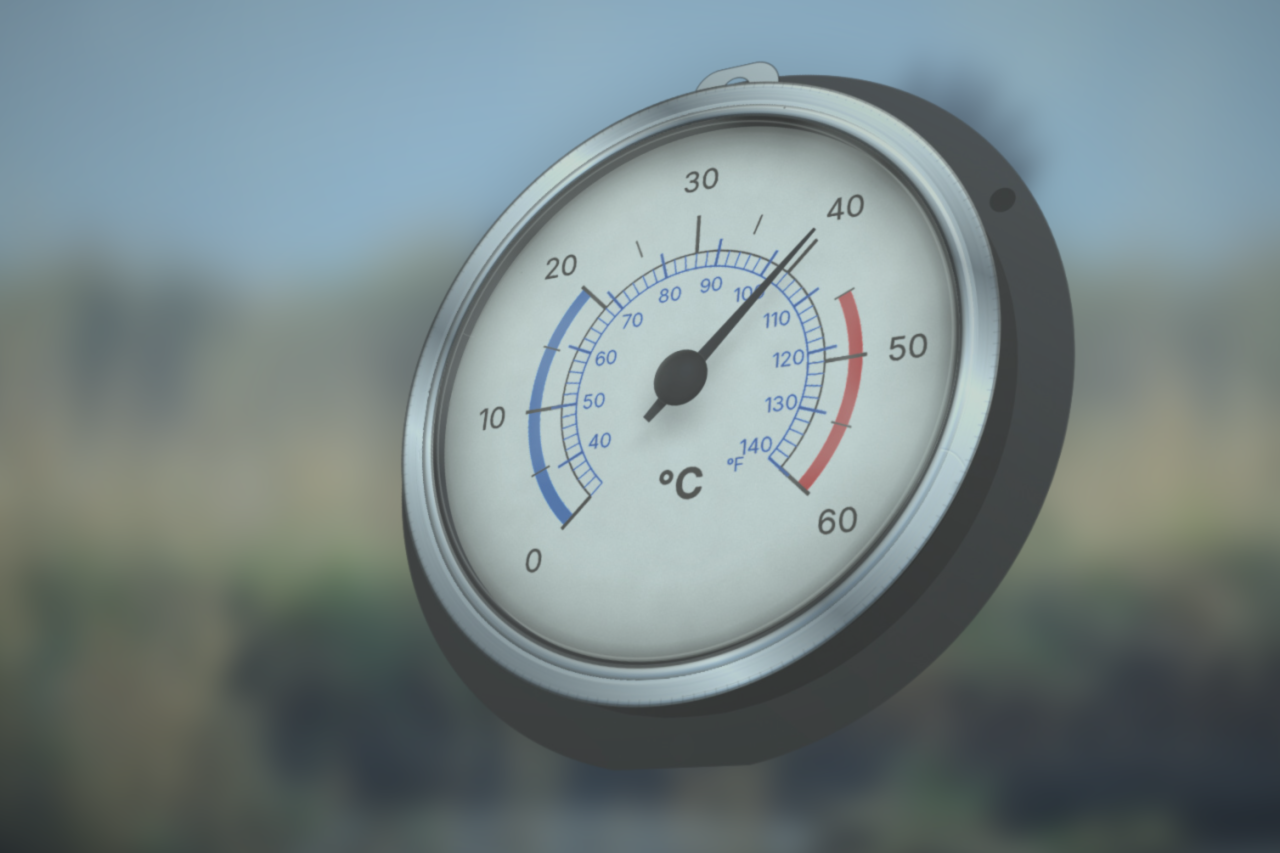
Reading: 40 °C
